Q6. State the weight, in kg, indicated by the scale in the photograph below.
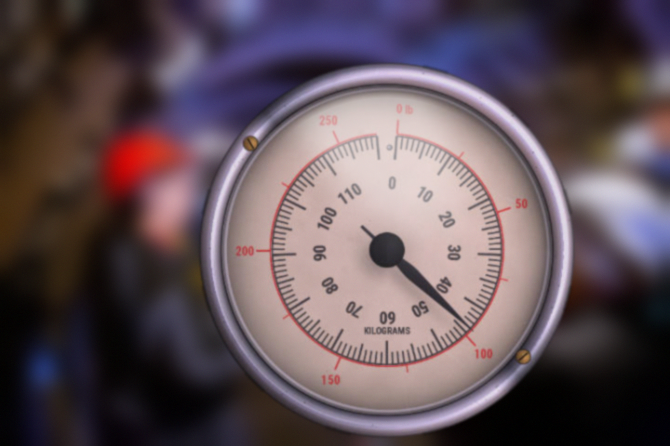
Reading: 44 kg
